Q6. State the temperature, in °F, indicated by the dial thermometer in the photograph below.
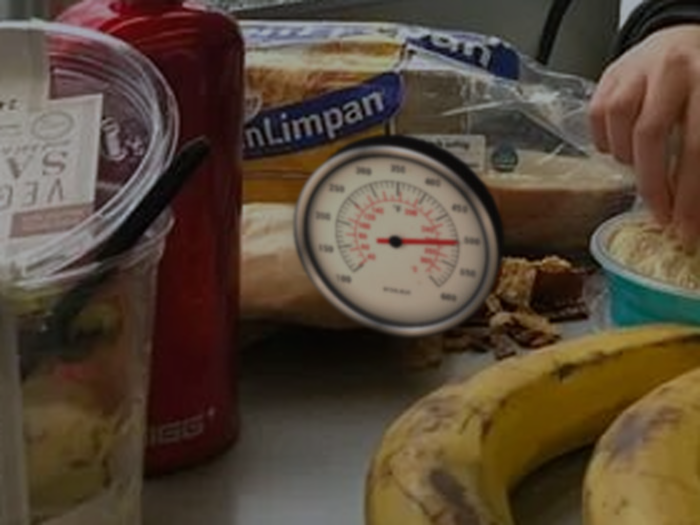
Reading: 500 °F
